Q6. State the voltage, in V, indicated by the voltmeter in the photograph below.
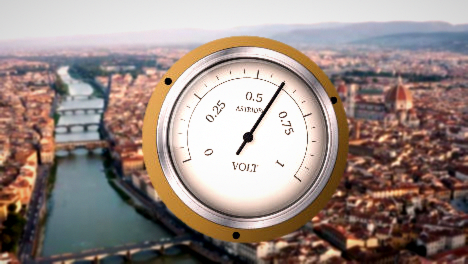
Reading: 0.6 V
